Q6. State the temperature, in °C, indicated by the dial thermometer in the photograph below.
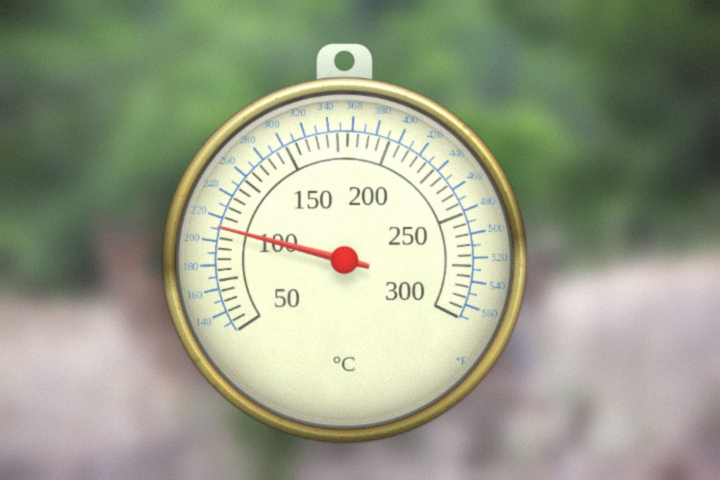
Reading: 100 °C
